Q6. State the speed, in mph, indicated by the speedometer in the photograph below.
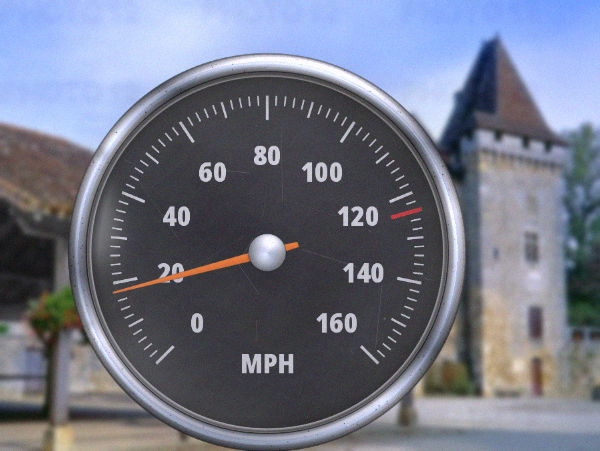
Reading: 18 mph
